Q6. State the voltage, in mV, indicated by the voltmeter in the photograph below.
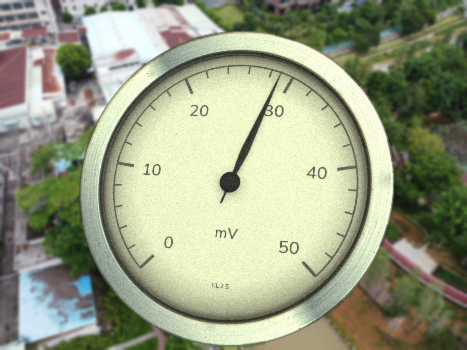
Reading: 29 mV
